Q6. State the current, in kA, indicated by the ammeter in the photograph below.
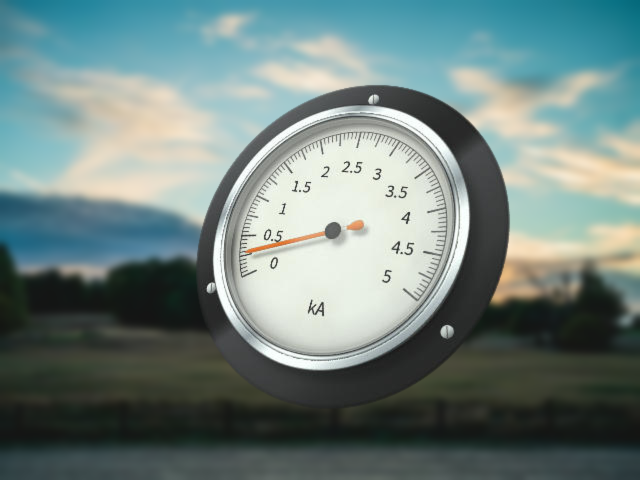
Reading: 0.25 kA
